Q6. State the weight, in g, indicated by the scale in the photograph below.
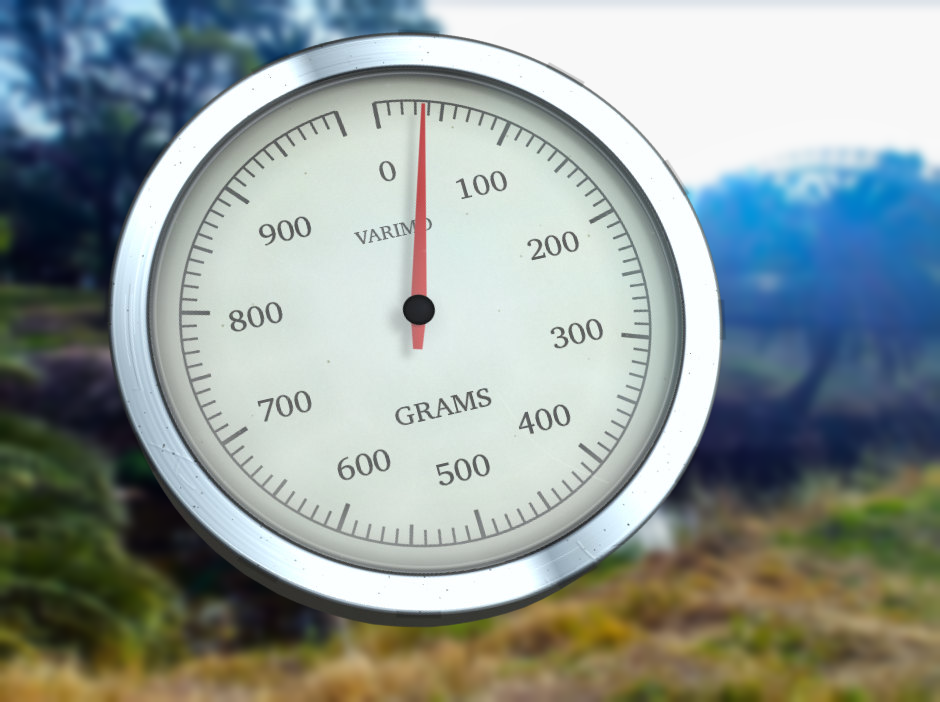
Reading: 35 g
